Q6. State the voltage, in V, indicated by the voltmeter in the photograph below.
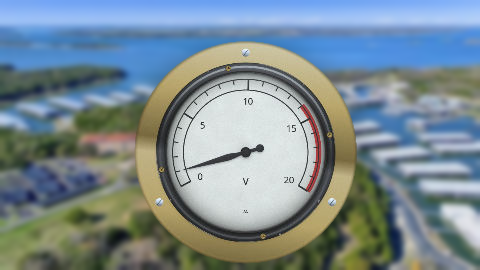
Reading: 1 V
